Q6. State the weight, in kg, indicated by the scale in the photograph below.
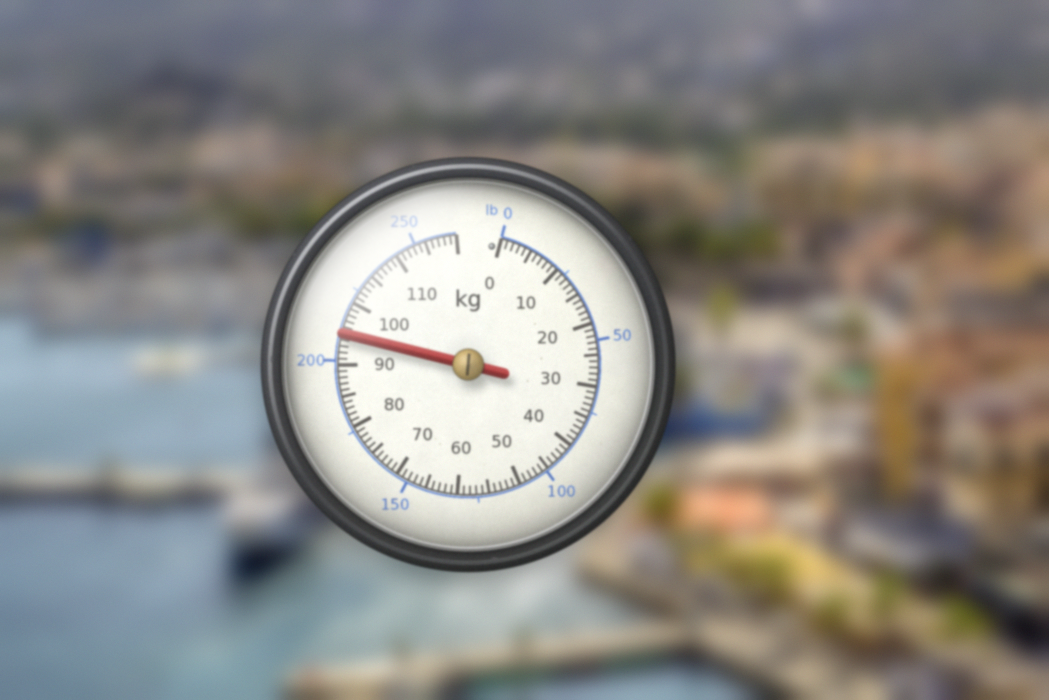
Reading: 95 kg
